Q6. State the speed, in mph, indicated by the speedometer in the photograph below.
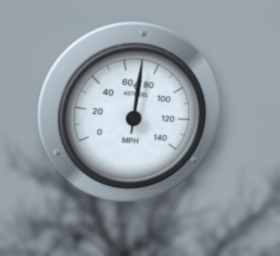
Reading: 70 mph
